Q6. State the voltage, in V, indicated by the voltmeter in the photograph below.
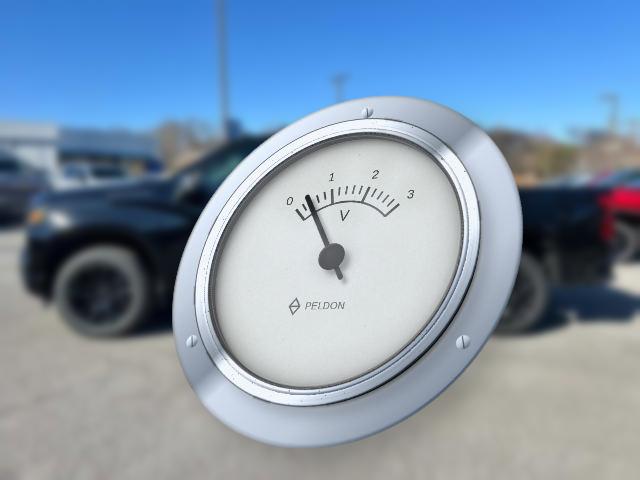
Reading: 0.4 V
